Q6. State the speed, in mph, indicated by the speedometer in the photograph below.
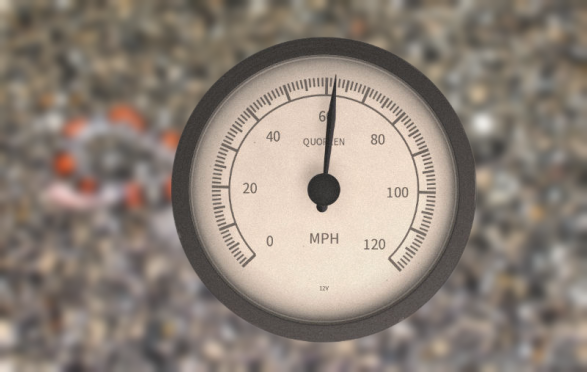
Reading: 62 mph
